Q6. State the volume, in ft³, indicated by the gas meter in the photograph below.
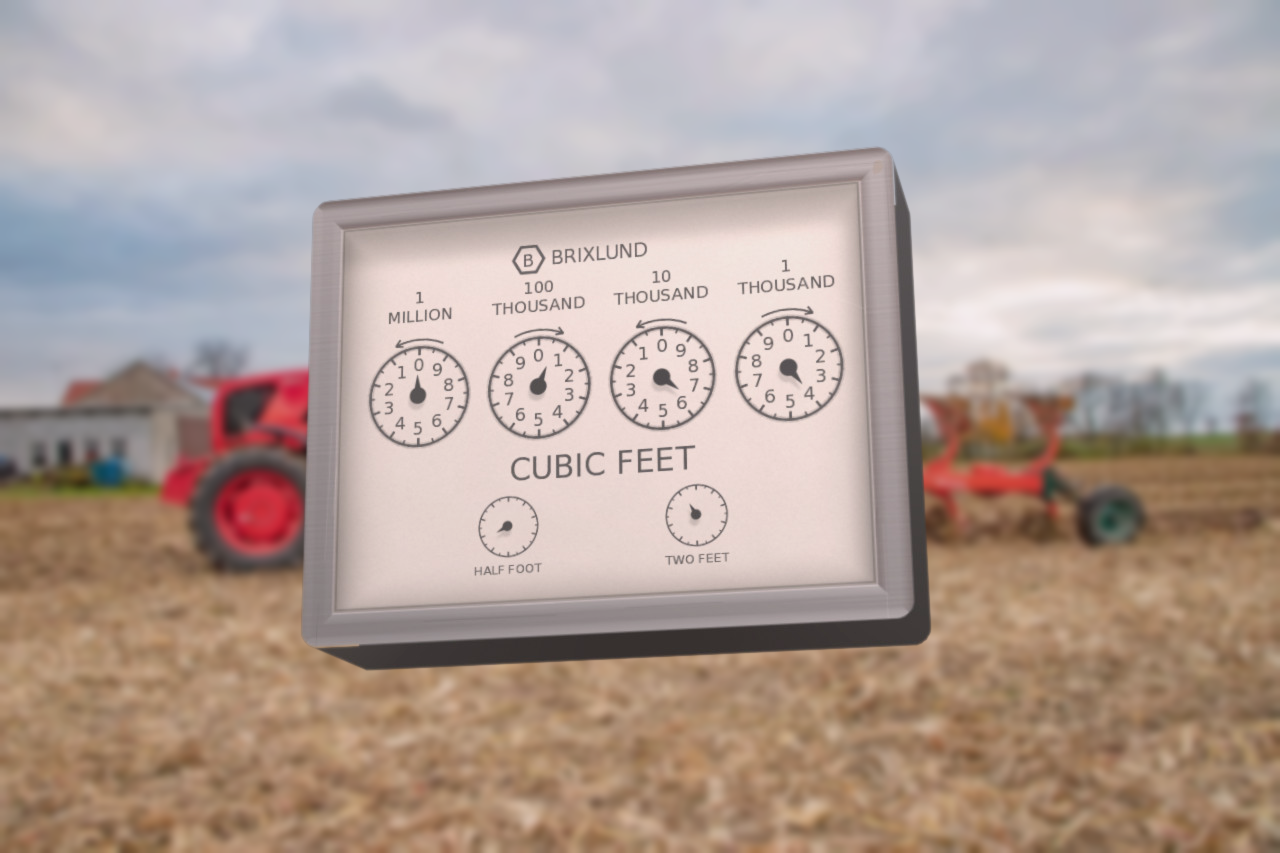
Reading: 6400 ft³
